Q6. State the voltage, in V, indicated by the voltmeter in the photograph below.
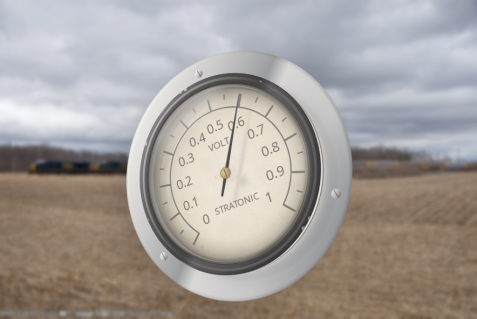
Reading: 0.6 V
